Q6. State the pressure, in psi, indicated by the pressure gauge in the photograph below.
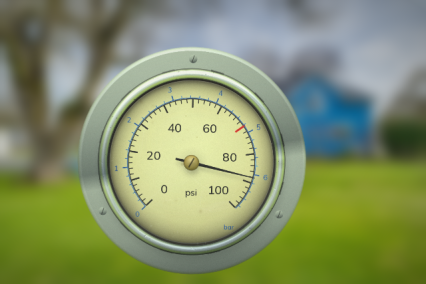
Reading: 88 psi
